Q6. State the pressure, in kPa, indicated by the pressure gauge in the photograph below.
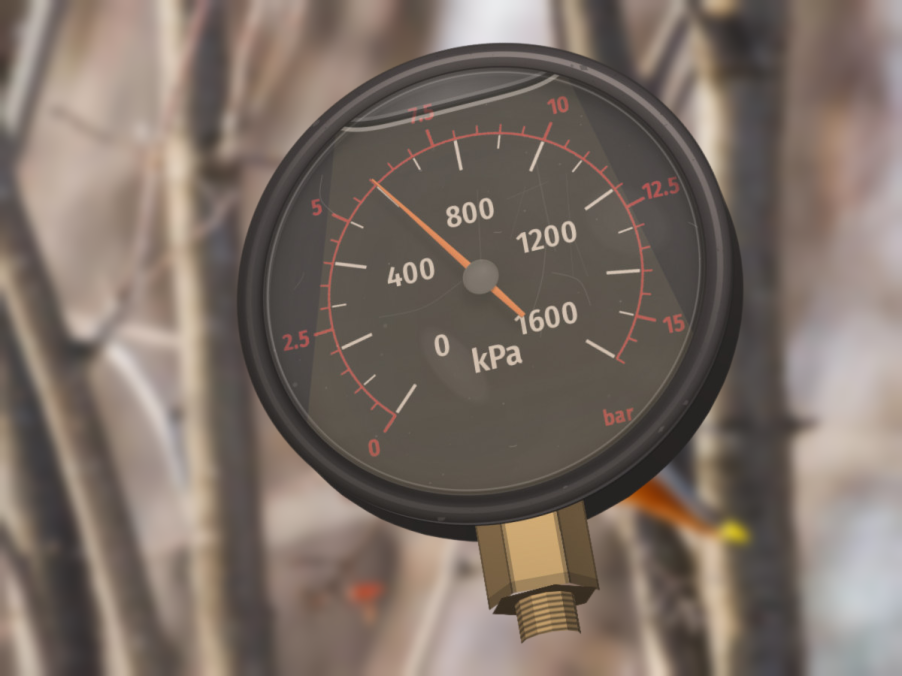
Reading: 600 kPa
